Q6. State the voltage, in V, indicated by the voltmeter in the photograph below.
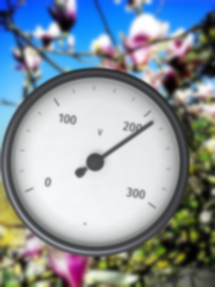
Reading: 210 V
